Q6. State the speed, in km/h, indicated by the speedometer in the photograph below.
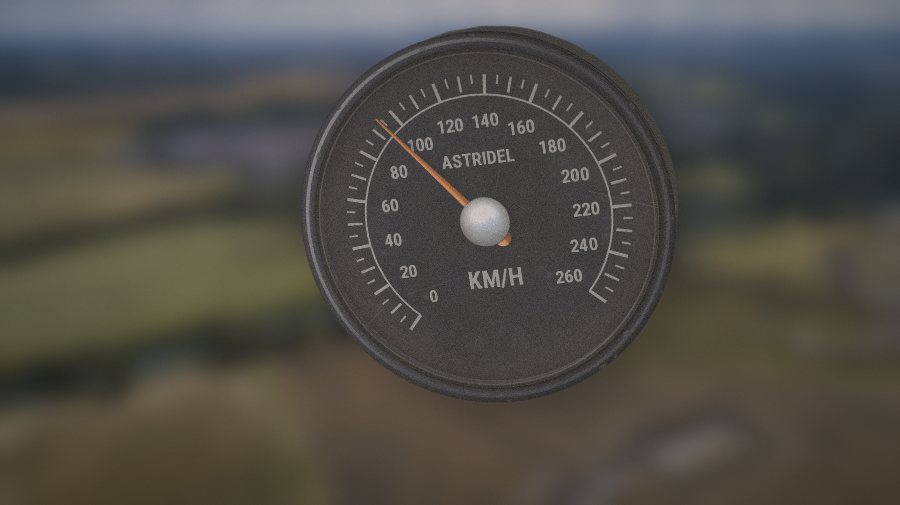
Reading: 95 km/h
